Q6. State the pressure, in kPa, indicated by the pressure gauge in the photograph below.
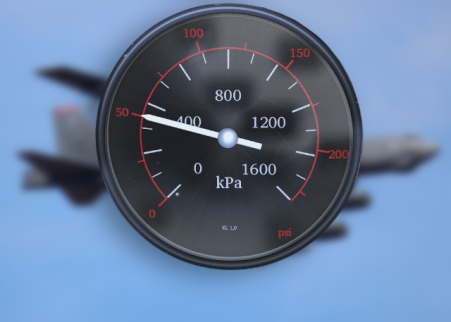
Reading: 350 kPa
